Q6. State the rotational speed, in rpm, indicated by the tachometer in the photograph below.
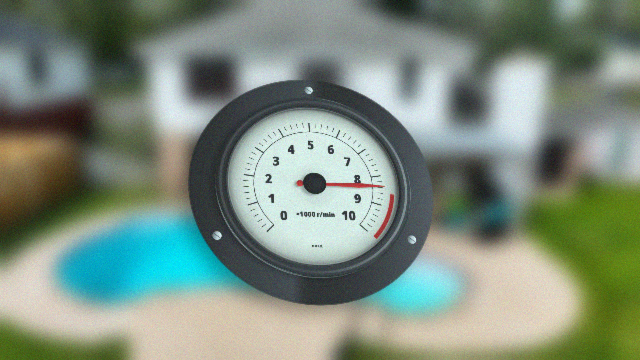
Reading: 8400 rpm
